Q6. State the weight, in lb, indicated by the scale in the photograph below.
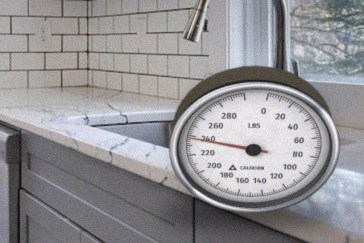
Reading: 240 lb
